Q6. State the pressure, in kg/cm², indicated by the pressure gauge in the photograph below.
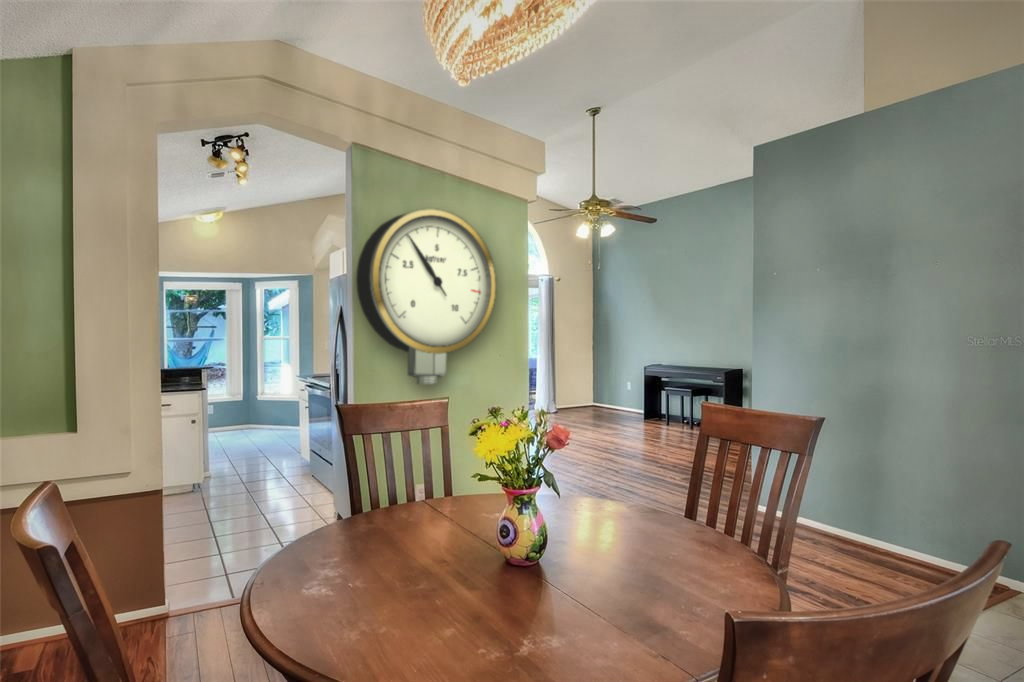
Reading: 3.5 kg/cm²
